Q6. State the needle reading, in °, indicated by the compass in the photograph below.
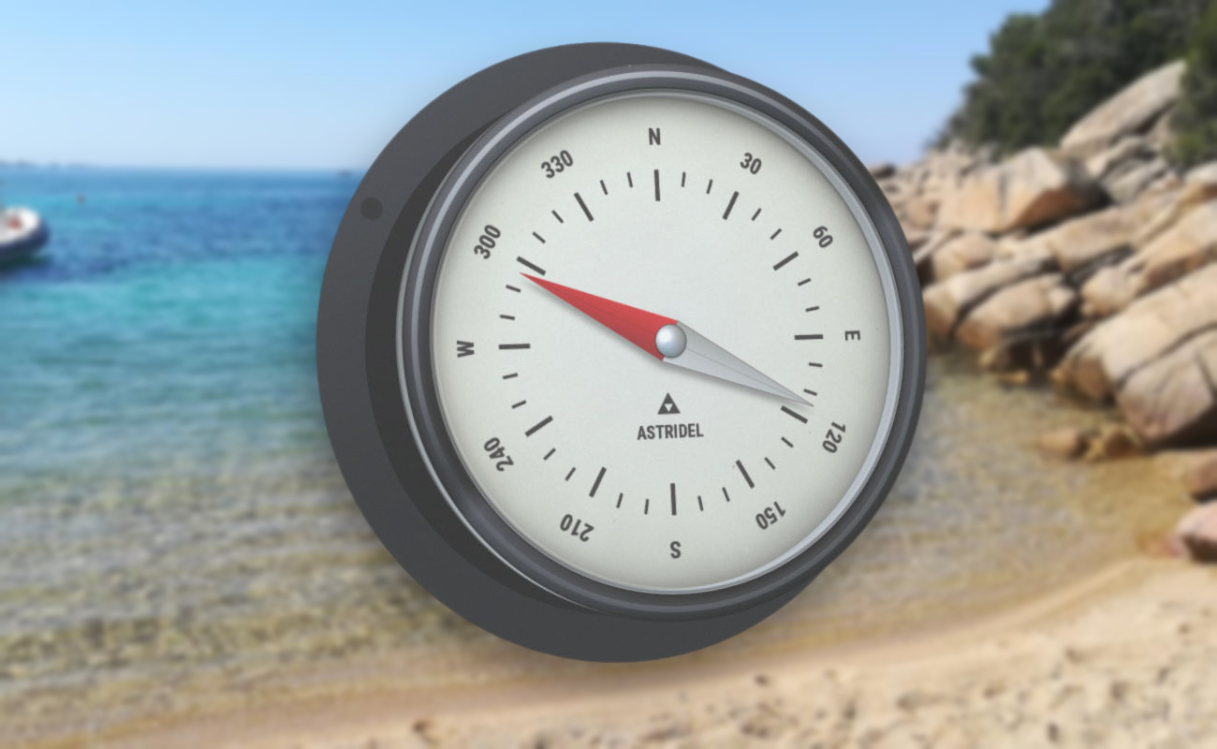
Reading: 295 °
